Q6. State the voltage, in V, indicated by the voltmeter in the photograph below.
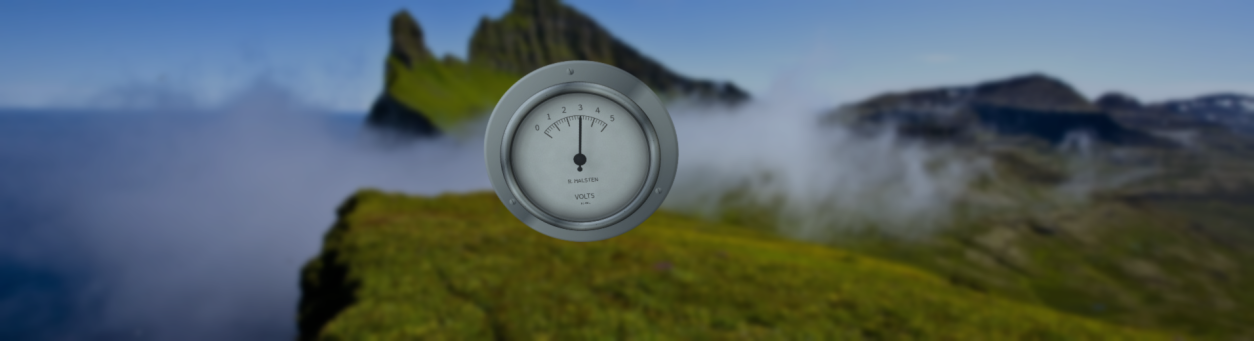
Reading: 3 V
